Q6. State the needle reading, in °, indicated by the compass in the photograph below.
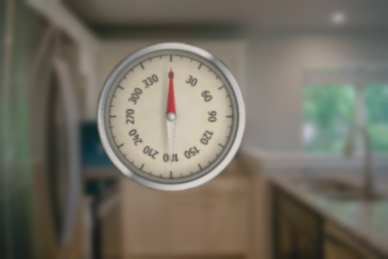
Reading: 0 °
